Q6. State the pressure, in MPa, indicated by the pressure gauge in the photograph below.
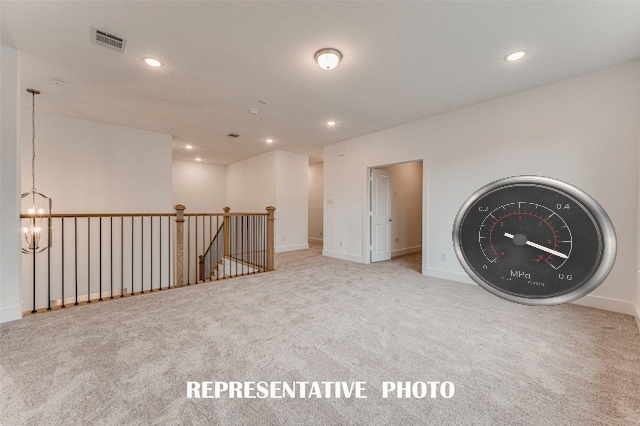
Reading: 0.55 MPa
